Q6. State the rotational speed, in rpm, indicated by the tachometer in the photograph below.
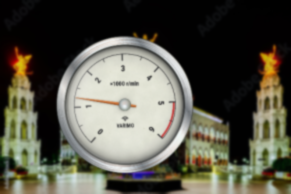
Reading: 1250 rpm
